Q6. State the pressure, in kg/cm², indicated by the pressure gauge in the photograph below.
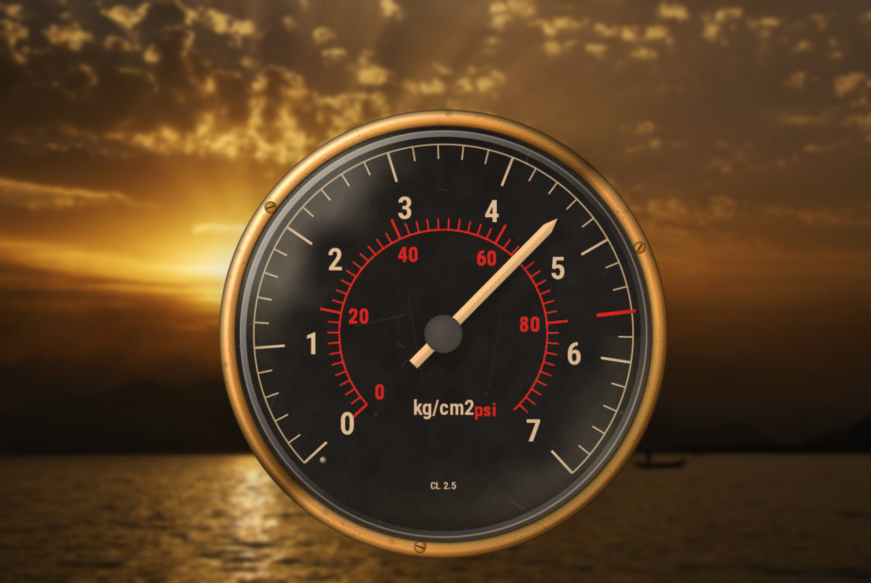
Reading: 4.6 kg/cm²
